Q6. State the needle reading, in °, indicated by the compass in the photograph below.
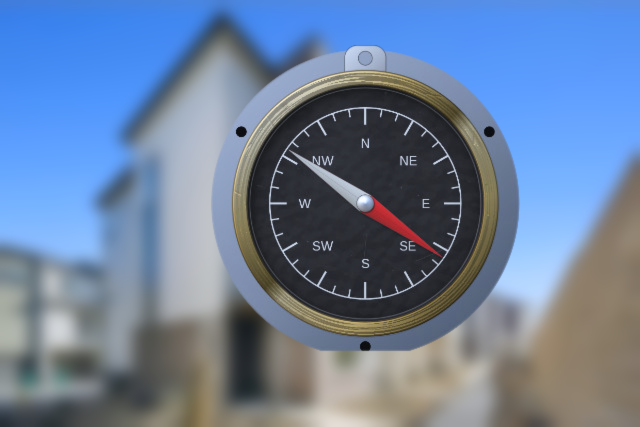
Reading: 125 °
